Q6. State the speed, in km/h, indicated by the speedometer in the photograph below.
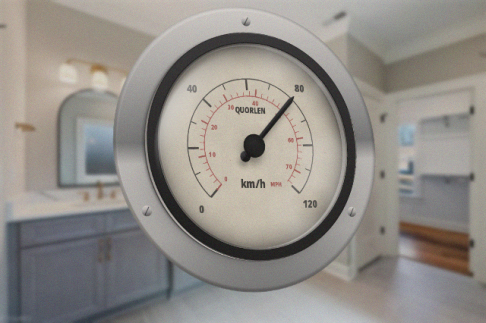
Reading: 80 km/h
